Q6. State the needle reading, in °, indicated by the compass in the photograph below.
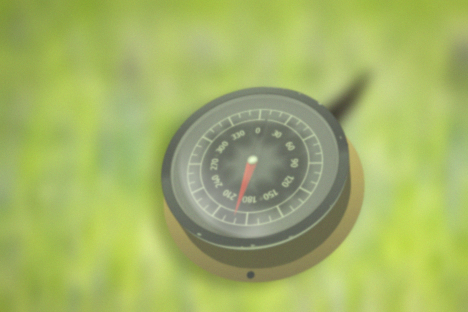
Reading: 190 °
